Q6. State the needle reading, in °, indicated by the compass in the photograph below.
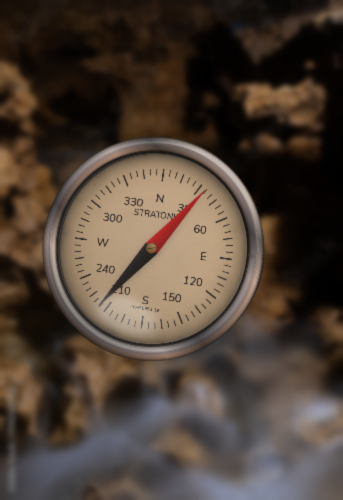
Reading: 35 °
